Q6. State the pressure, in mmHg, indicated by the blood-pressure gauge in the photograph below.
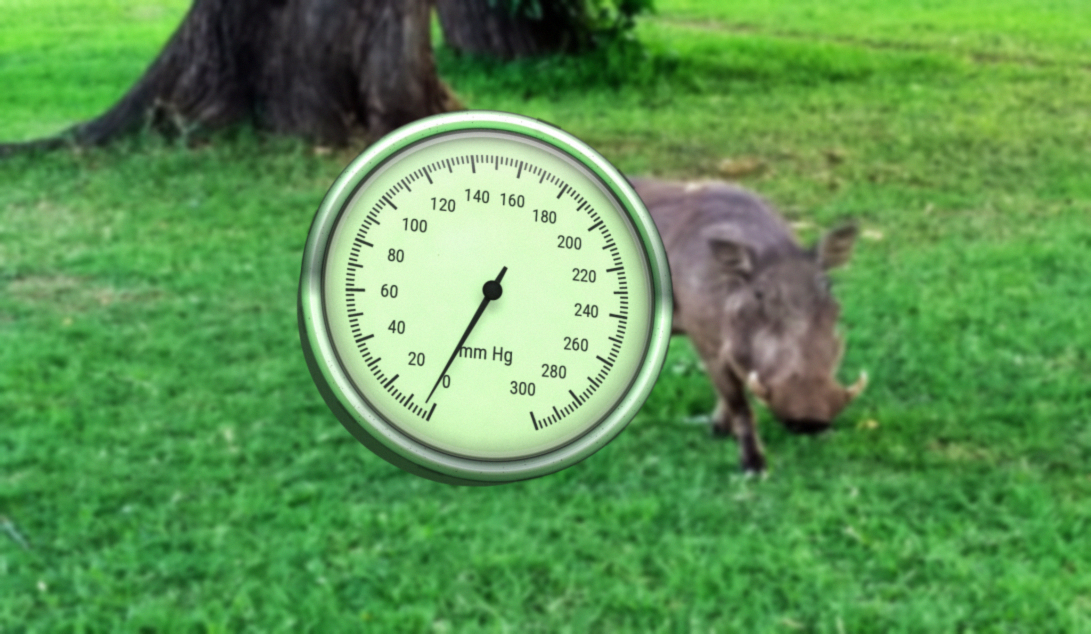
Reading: 4 mmHg
